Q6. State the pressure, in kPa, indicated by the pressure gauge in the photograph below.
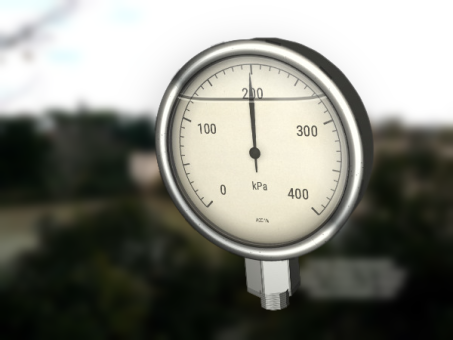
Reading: 200 kPa
